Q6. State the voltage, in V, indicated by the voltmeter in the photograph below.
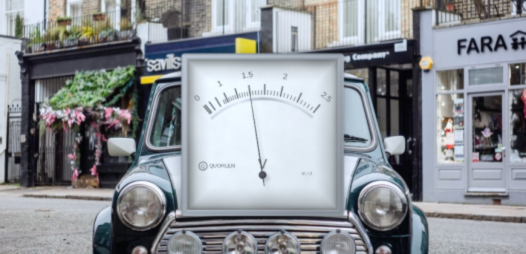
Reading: 1.5 V
